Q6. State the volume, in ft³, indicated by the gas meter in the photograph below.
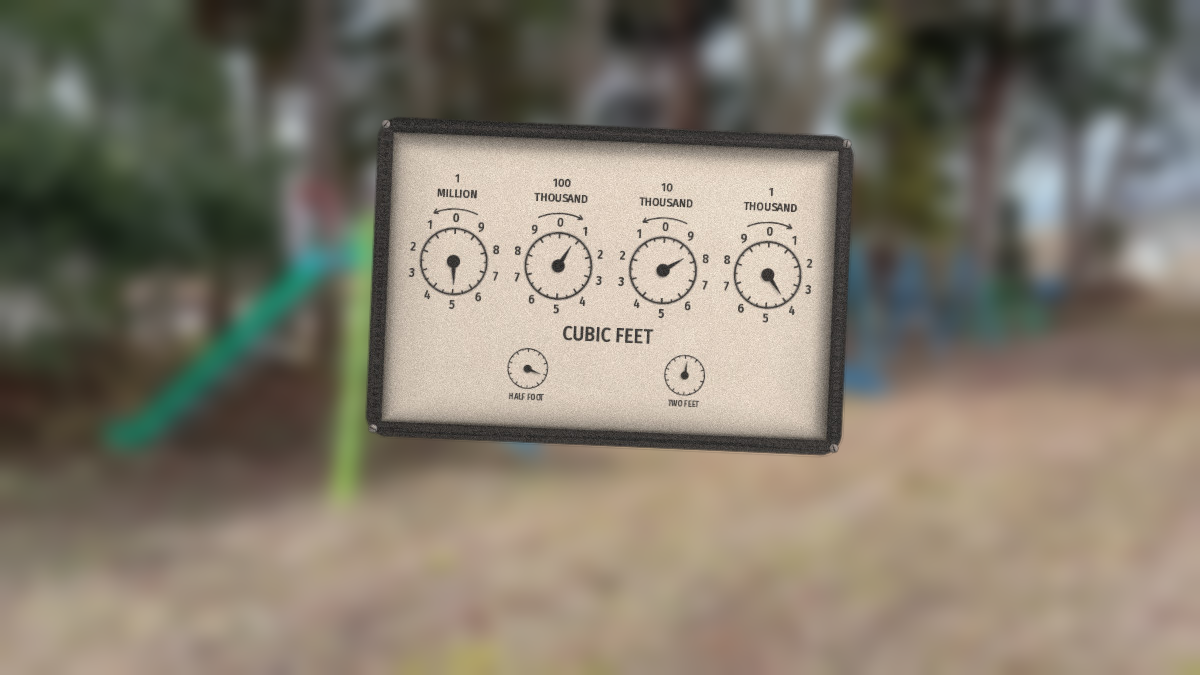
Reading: 508400 ft³
